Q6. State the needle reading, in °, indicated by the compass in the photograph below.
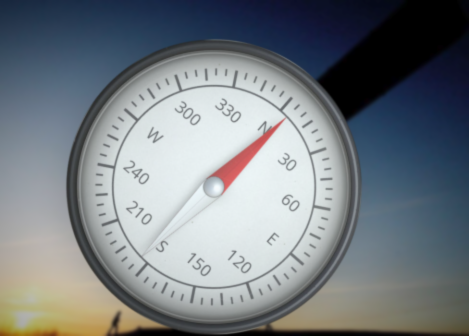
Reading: 5 °
